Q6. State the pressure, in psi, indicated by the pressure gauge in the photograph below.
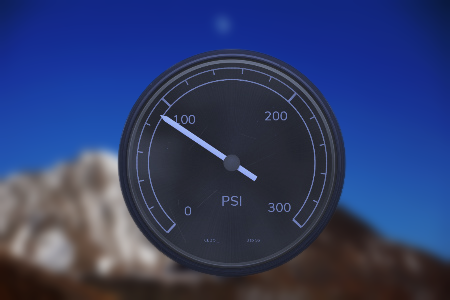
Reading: 90 psi
